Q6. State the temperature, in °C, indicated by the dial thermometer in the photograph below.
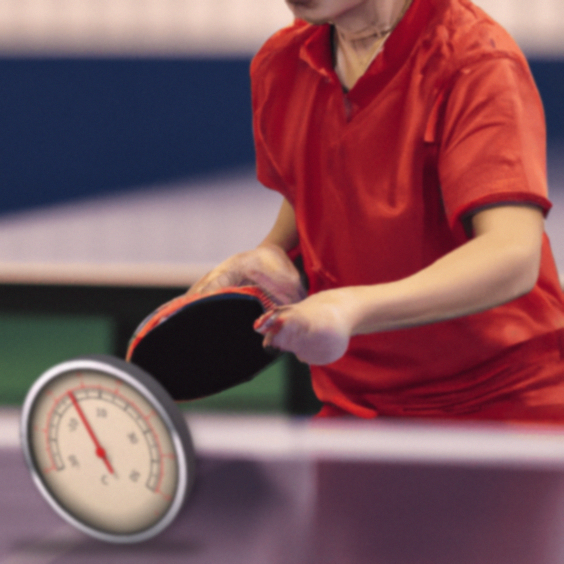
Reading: 0 °C
